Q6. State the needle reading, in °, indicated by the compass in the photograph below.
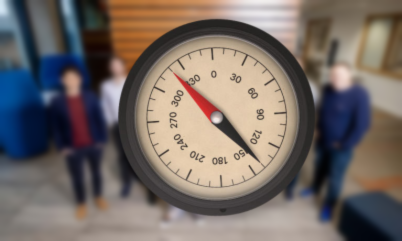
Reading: 320 °
